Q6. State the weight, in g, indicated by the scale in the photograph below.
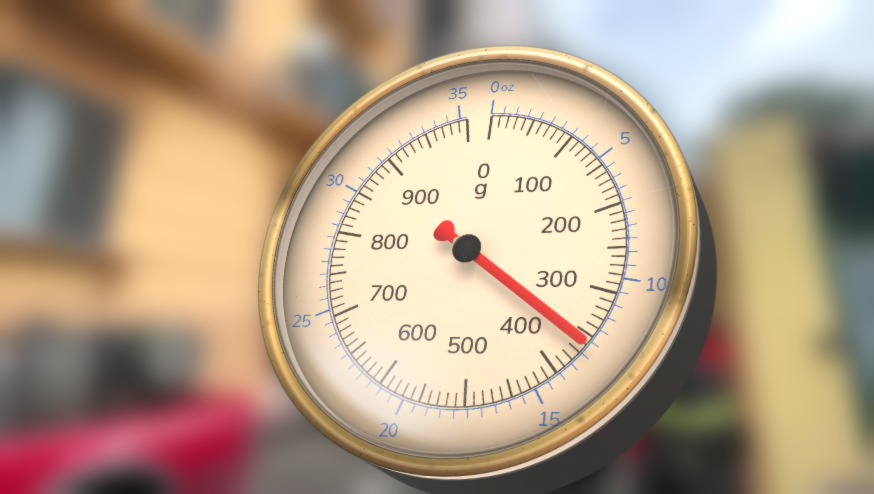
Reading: 360 g
